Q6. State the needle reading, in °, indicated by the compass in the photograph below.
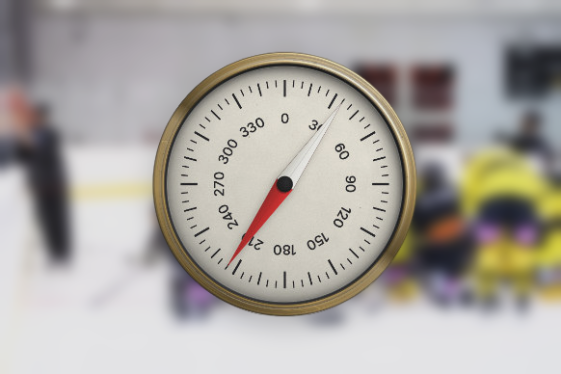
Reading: 215 °
